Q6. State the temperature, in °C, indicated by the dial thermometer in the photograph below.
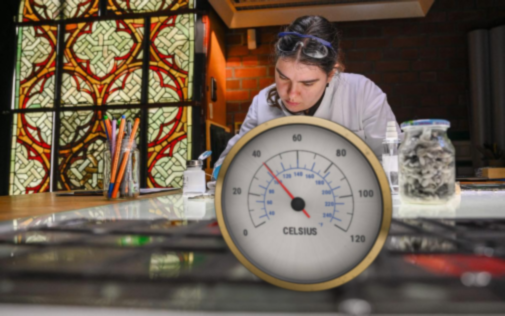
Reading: 40 °C
